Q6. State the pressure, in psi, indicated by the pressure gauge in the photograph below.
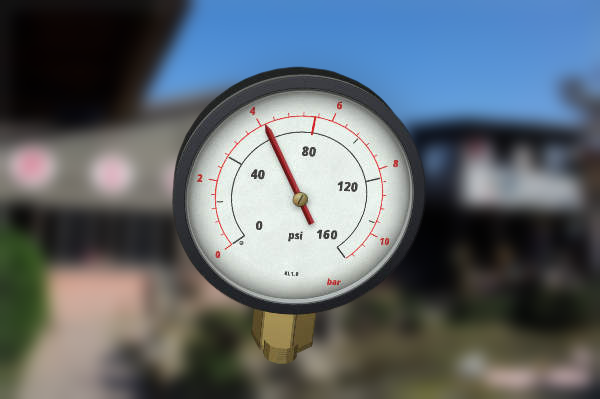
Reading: 60 psi
